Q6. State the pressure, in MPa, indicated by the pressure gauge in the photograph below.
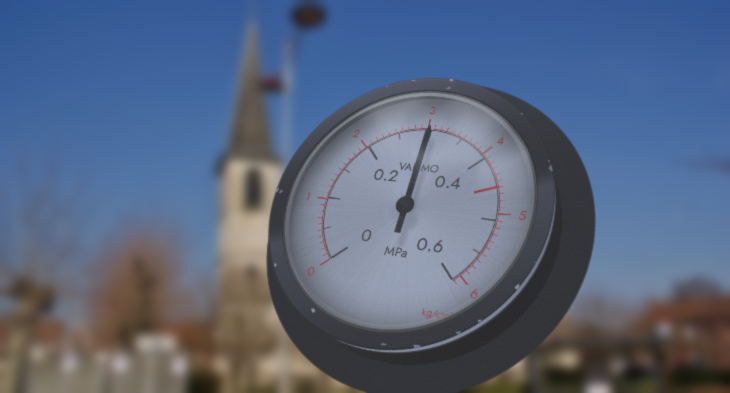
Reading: 0.3 MPa
